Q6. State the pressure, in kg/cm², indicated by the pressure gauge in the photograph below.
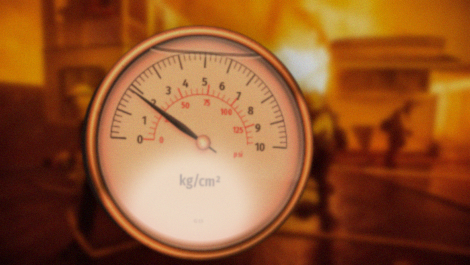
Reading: 1.8 kg/cm²
